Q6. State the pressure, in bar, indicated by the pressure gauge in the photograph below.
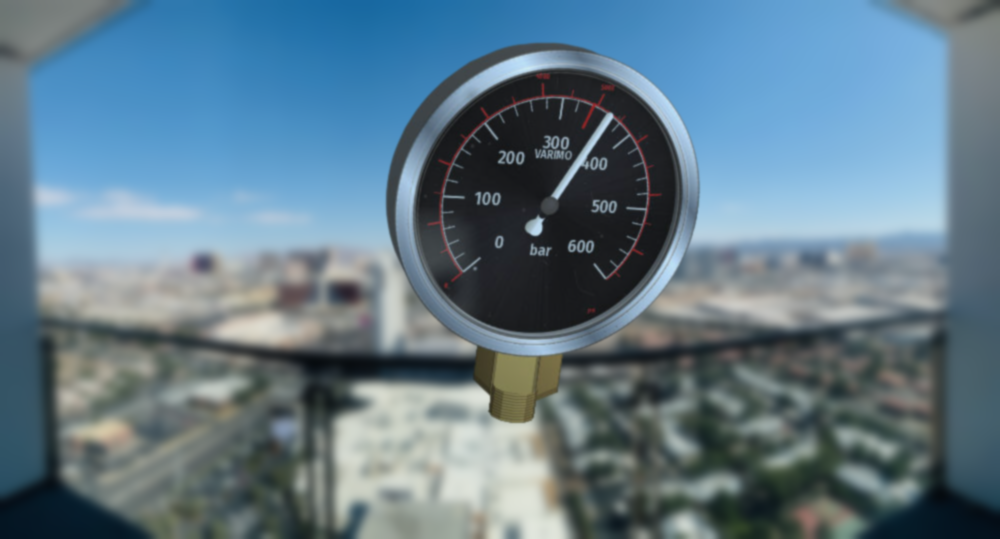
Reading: 360 bar
